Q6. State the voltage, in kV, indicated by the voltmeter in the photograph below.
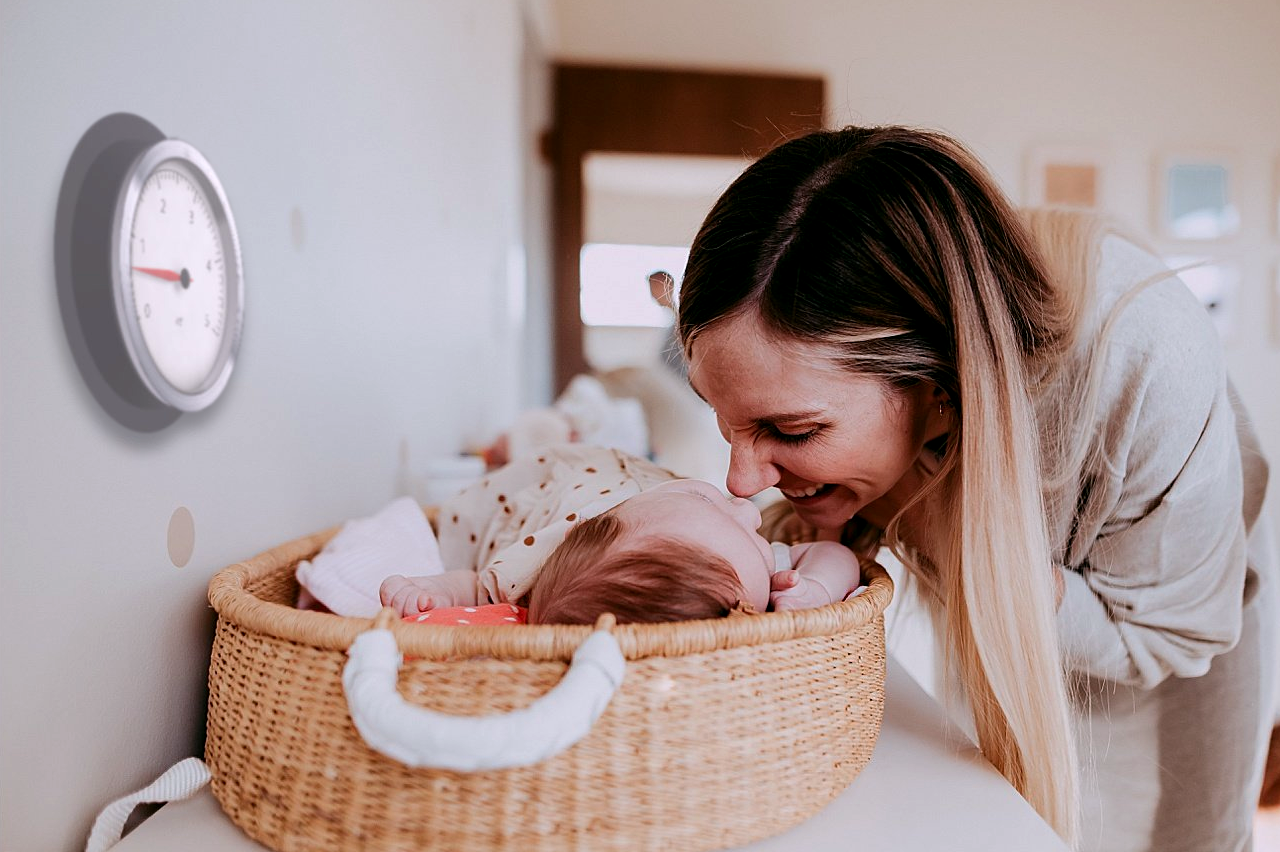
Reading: 0.6 kV
